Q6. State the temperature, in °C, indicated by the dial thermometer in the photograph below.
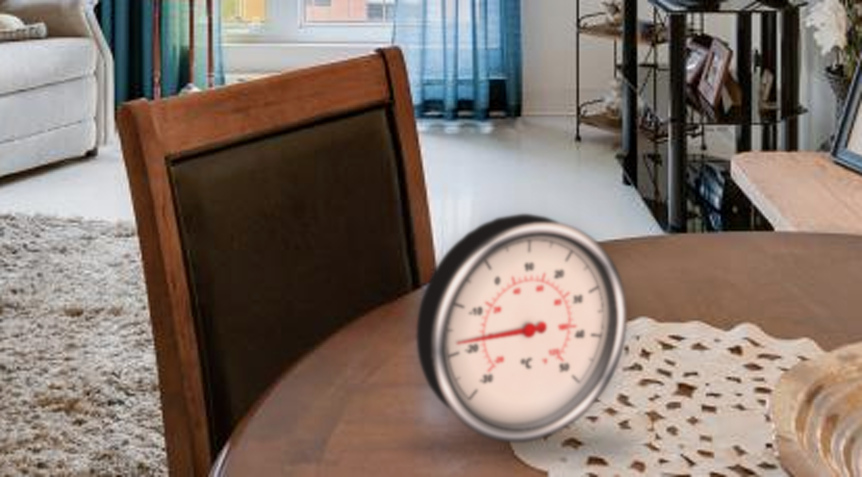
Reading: -17.5 °C
